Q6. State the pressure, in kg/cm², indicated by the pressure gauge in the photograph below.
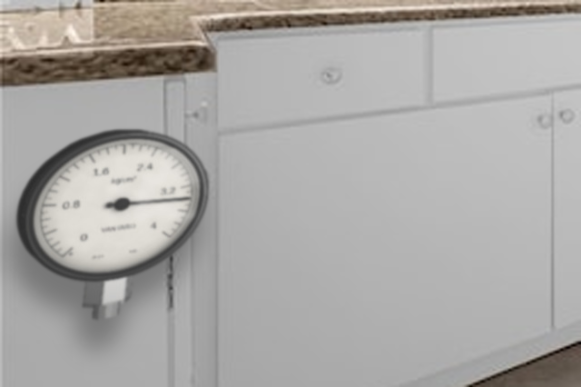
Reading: 3.4 kg/cm²
